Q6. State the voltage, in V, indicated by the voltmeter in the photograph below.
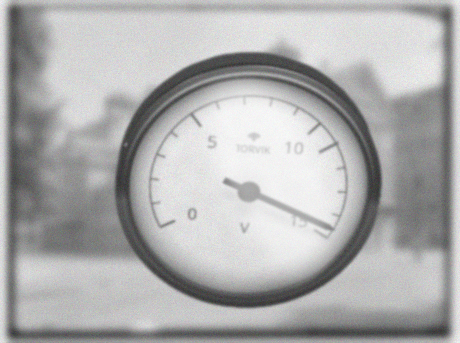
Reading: 14.5 V
